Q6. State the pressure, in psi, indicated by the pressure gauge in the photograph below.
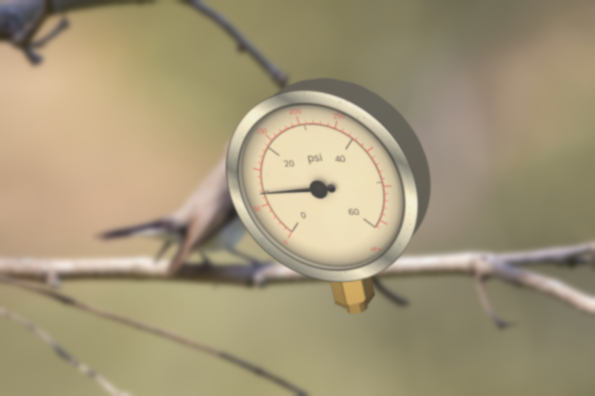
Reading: 10 psi
